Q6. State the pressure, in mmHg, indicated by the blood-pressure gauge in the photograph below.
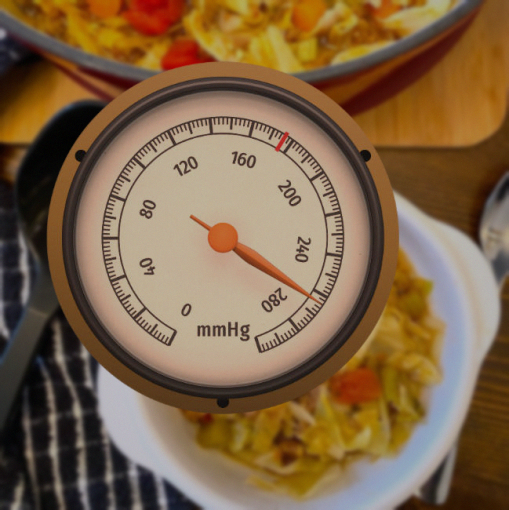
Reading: 264 mmHg
